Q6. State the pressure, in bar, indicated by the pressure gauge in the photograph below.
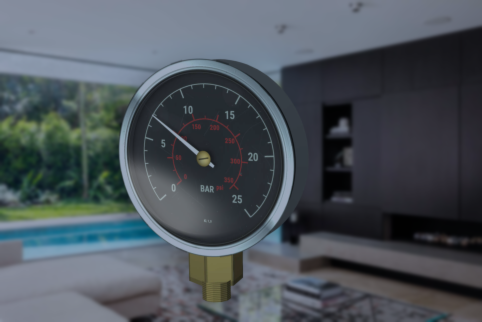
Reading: 7 bar
